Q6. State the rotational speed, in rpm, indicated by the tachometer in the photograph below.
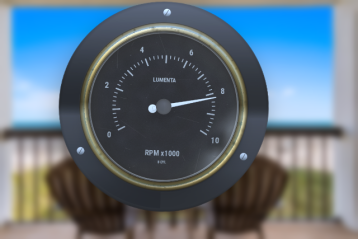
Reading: 8200 rpm
